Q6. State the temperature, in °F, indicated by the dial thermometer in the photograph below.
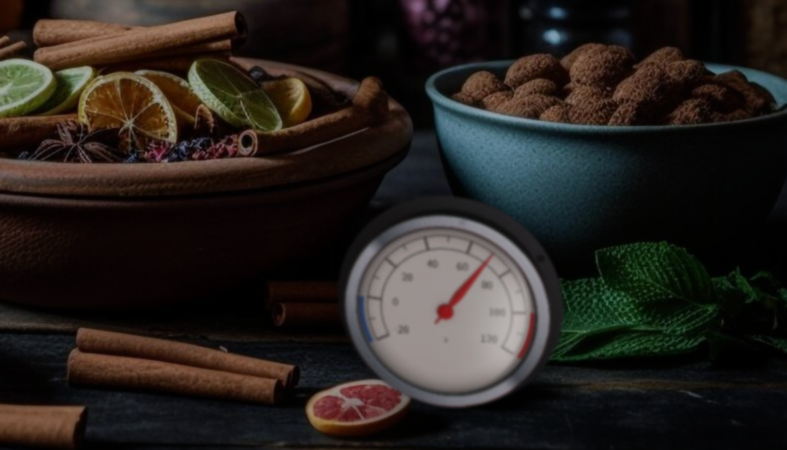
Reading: 70 °F
